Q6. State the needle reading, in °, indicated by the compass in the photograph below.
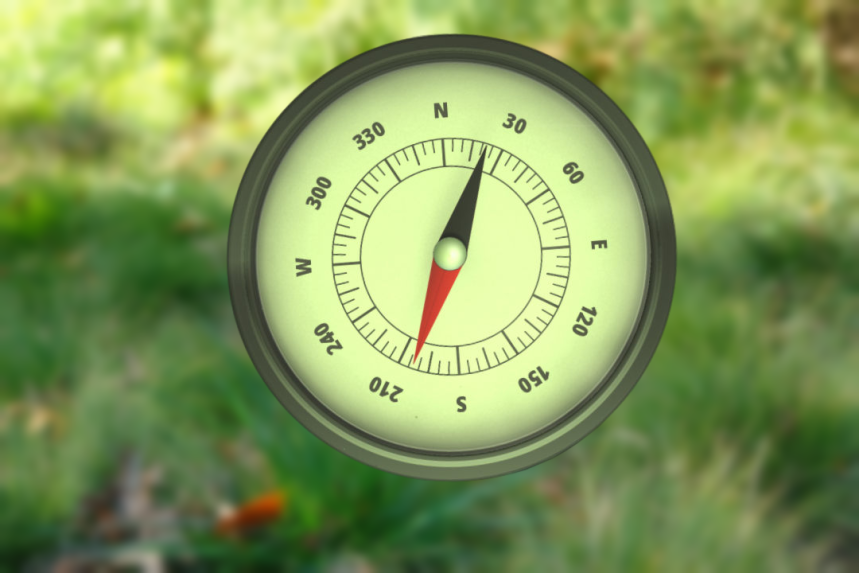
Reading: 202.5 °
